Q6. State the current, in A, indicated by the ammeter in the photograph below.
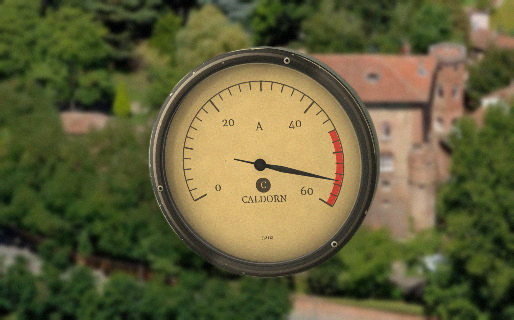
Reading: 55 A
